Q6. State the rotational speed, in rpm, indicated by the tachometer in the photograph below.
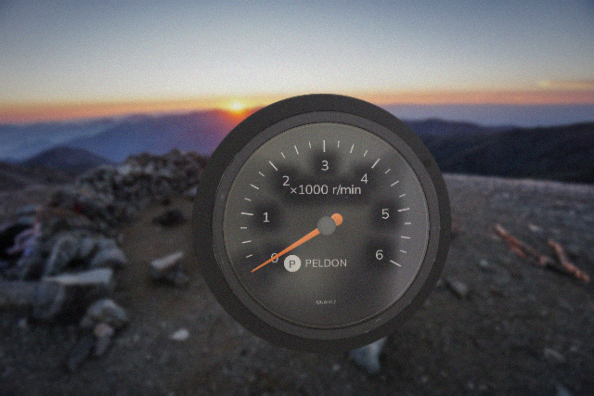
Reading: 0 rpm
